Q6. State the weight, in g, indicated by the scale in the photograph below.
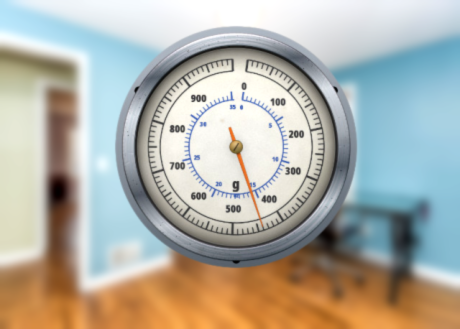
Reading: 440 g
